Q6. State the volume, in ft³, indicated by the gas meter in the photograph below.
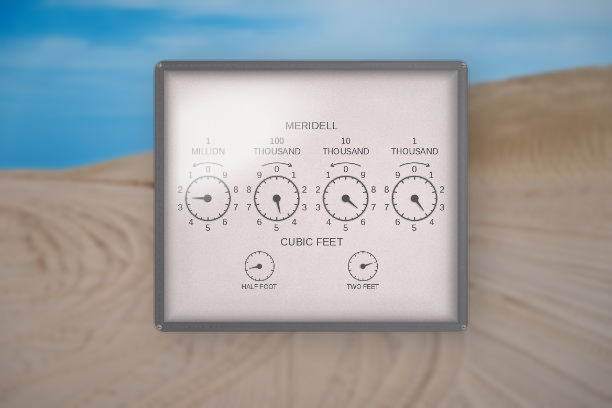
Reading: 246400 ft³
